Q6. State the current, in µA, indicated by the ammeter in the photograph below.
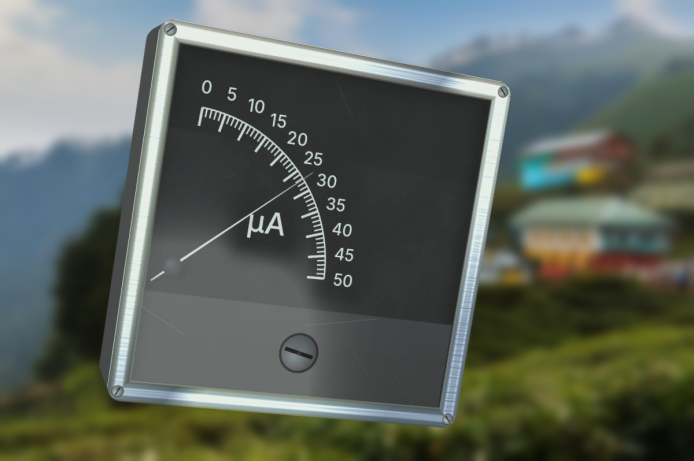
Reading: 27 µA
